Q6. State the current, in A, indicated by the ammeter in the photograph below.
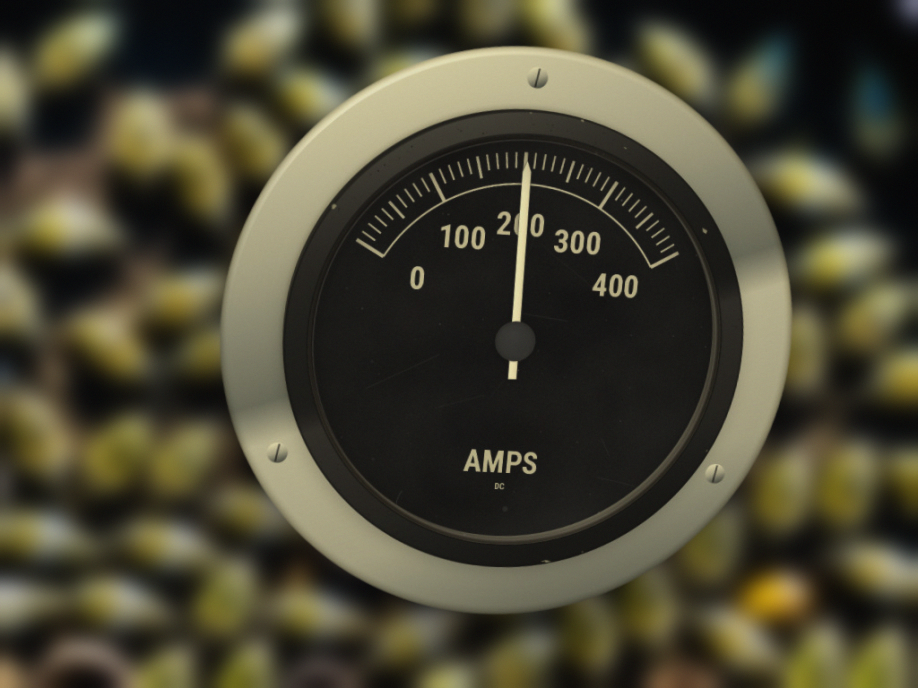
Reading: 200 A
